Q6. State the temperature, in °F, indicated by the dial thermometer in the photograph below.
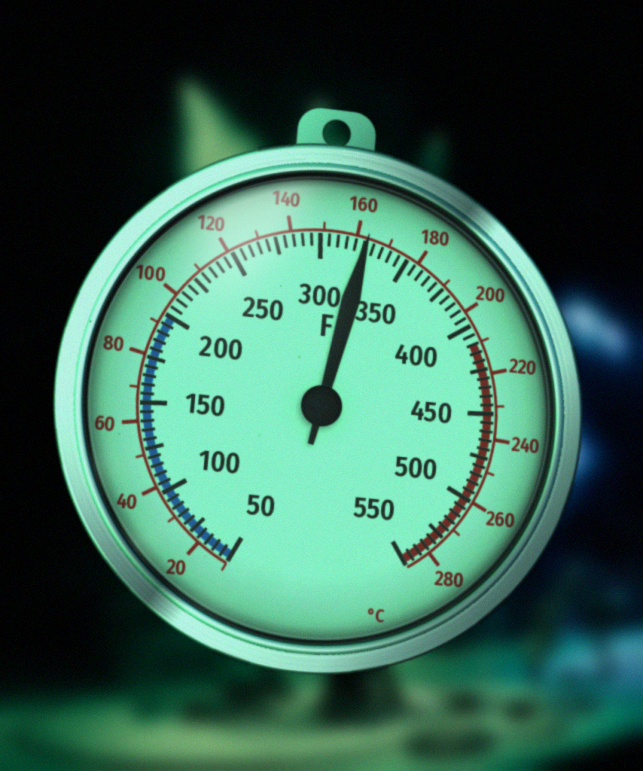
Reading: 325 °F
